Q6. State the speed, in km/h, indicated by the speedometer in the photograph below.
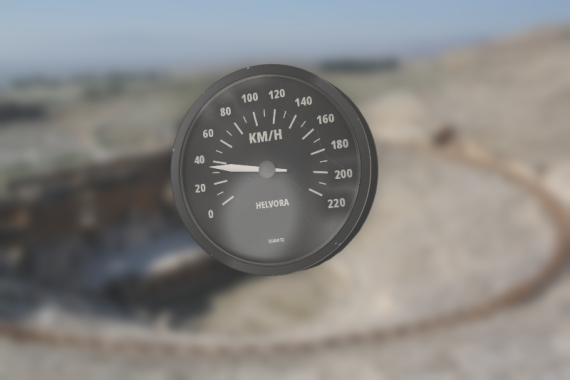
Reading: 35 km/h
